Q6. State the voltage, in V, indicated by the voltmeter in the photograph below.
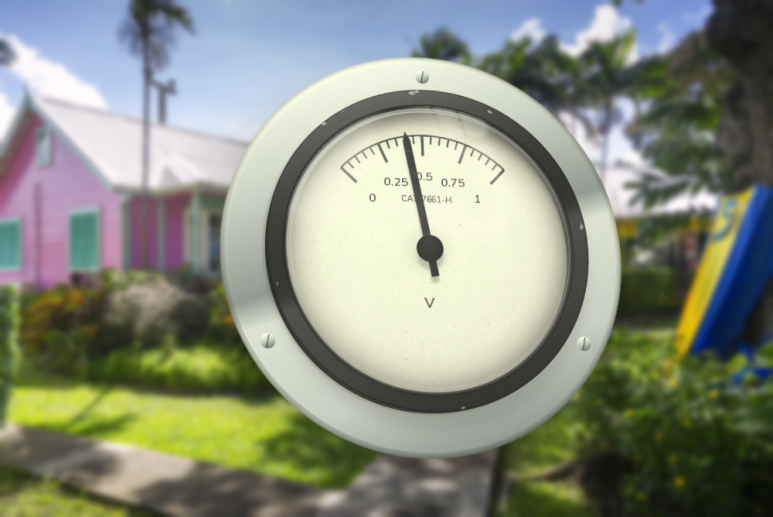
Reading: 0.4 V
